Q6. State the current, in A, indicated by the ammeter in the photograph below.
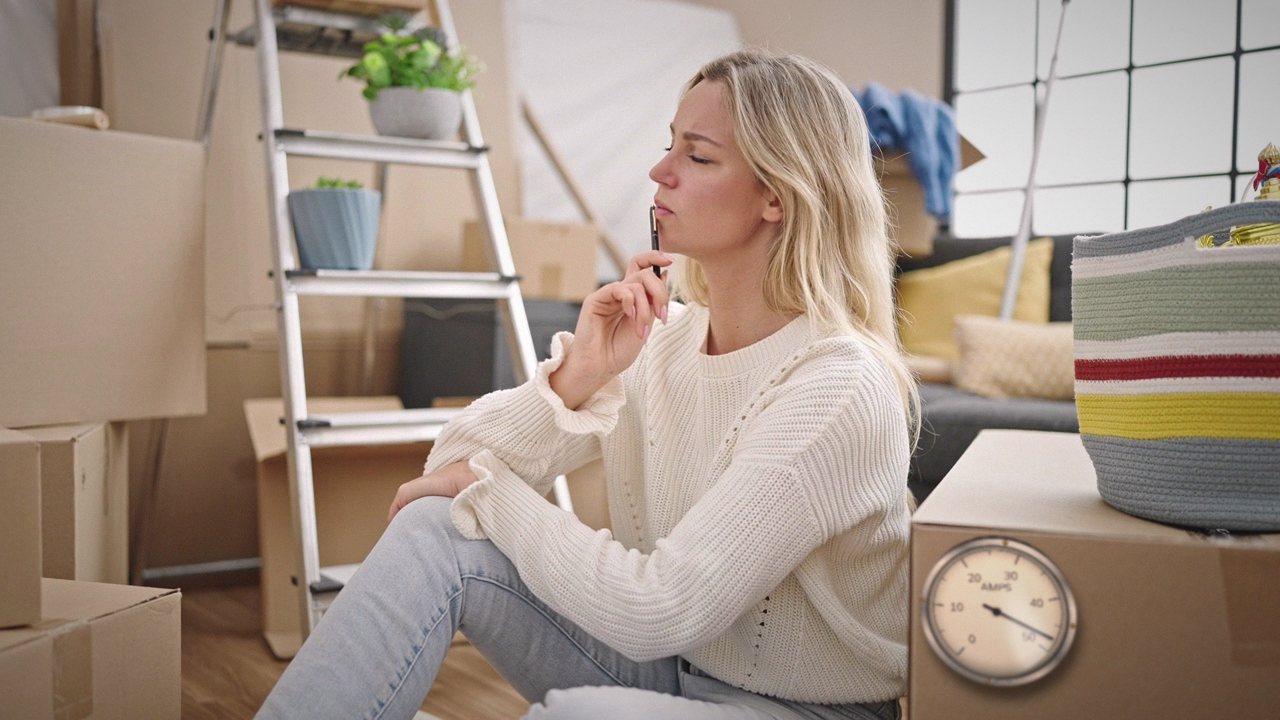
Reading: 47.5 A
